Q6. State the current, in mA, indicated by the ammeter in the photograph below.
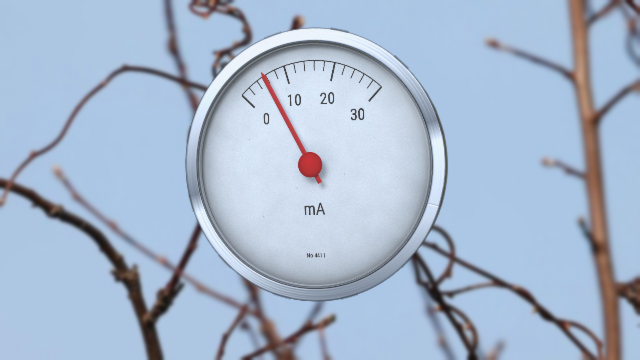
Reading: 6 mA
